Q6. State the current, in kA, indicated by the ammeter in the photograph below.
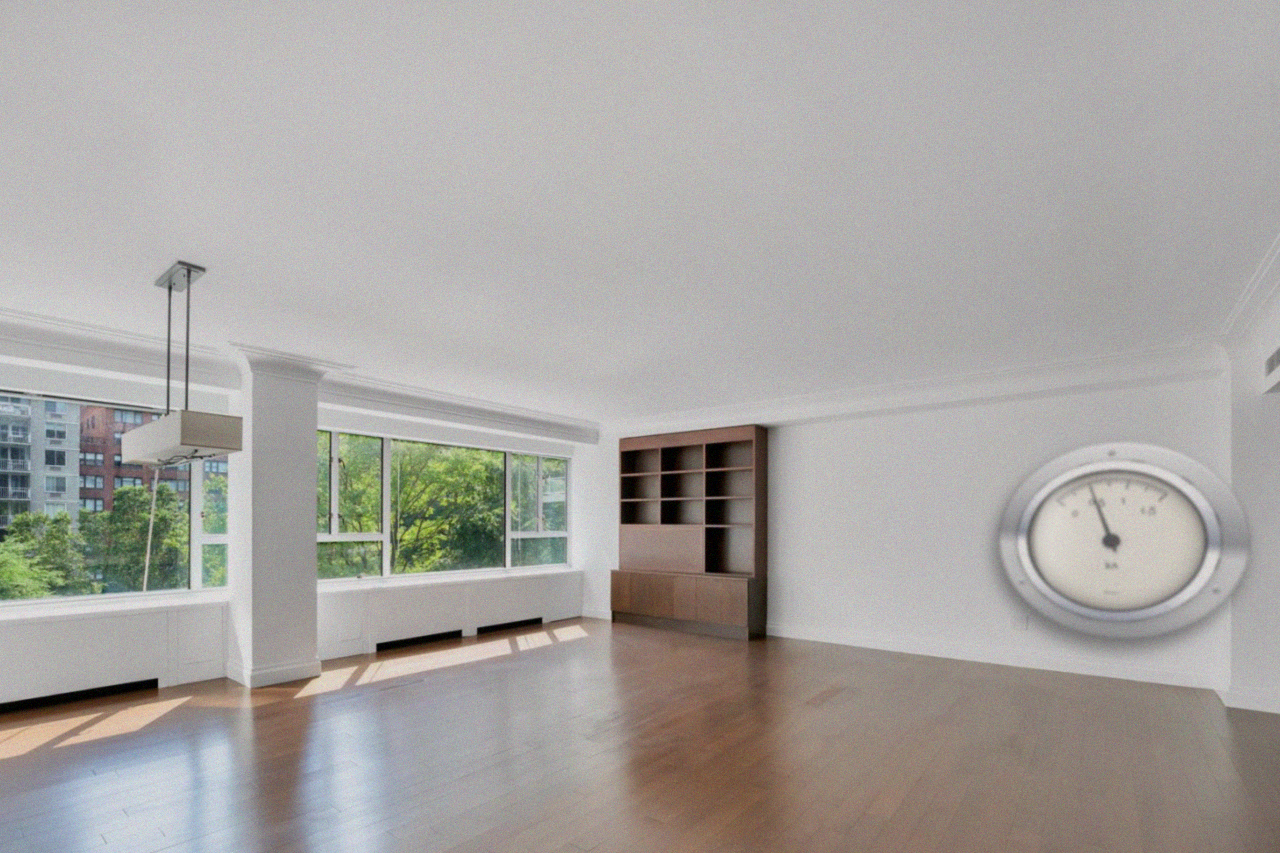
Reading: 0.5 kA
